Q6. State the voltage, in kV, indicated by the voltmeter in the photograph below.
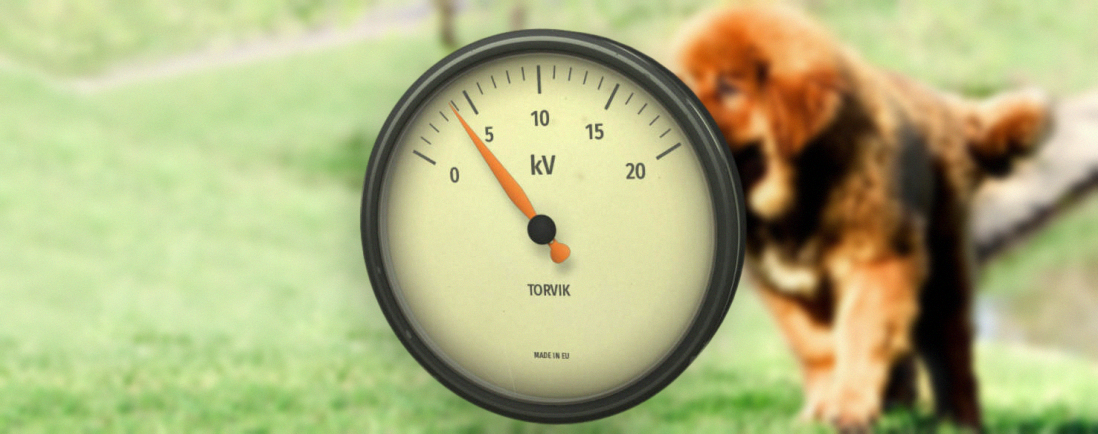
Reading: 4 kV
